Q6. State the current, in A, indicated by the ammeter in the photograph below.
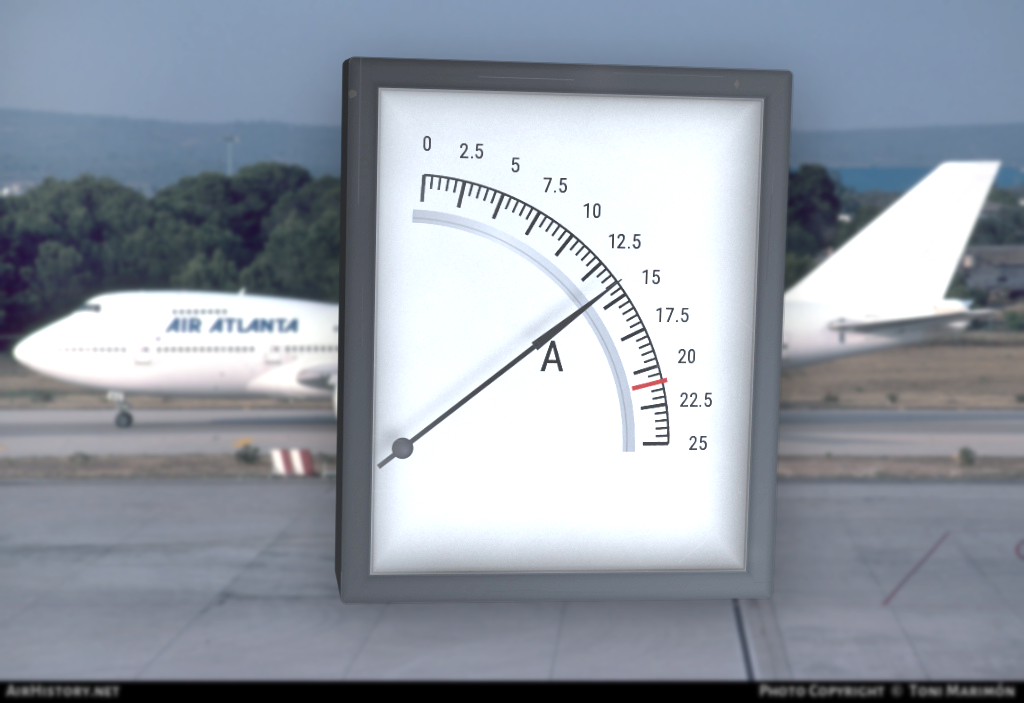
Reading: 14 A
